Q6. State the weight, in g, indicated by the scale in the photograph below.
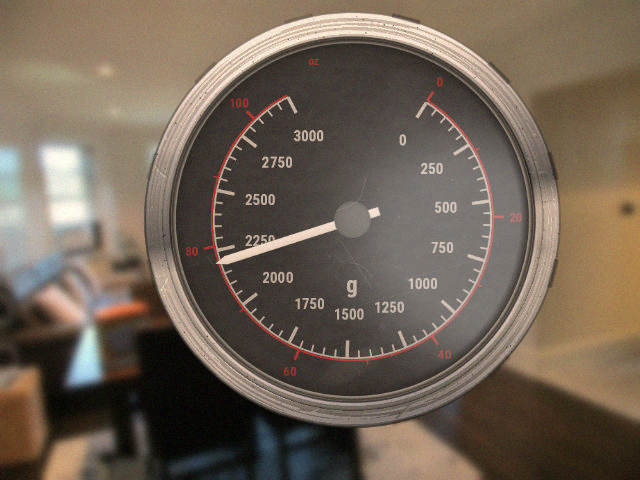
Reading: 2200 g
